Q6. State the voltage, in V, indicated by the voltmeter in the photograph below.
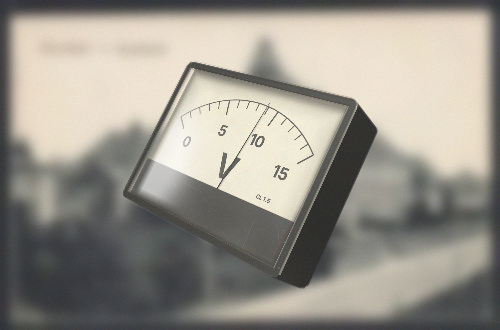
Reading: 9 V
